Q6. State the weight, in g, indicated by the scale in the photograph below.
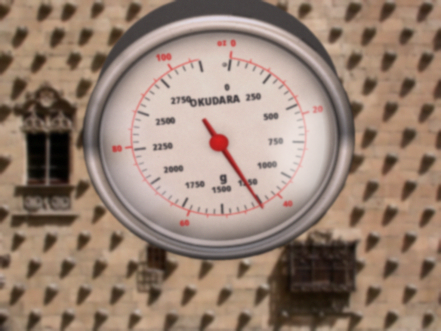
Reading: 1250 g
